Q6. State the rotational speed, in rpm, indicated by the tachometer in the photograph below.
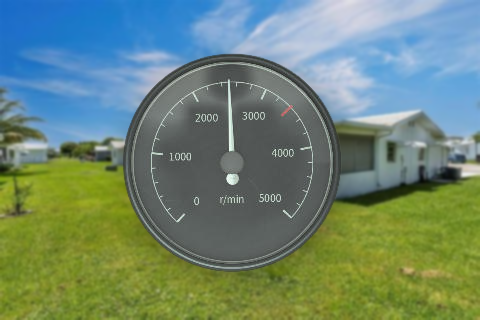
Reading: 2500 rpm
